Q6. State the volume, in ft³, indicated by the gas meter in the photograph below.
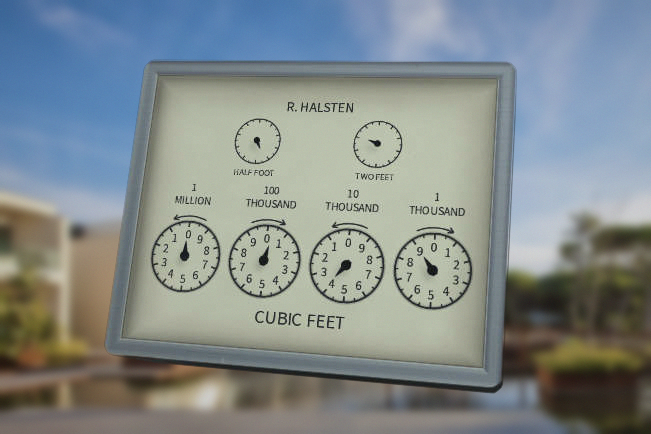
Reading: 3900 ft³
